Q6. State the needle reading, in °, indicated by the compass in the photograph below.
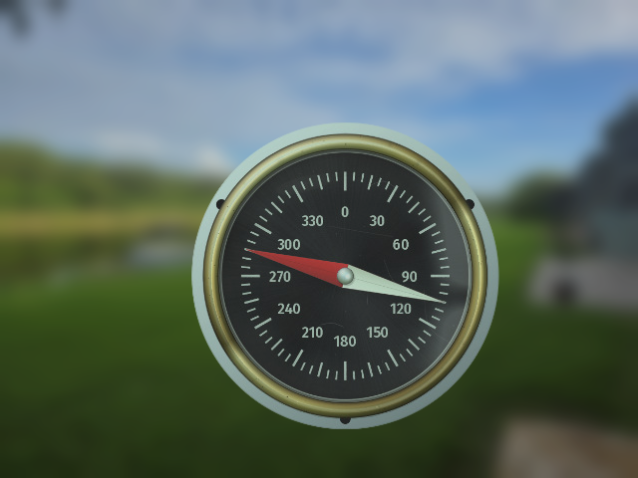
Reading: 285 °
